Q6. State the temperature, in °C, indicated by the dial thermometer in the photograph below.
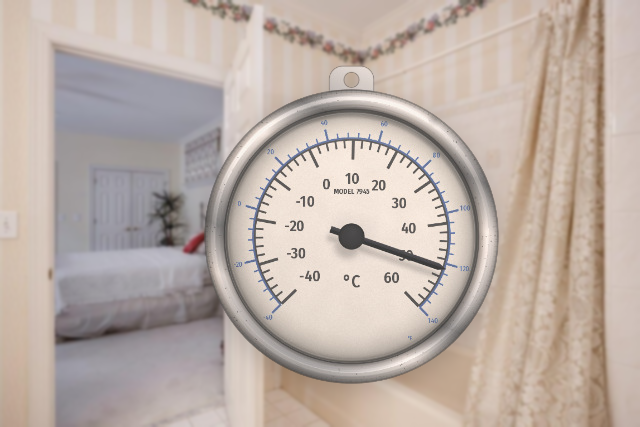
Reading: 50 °C
